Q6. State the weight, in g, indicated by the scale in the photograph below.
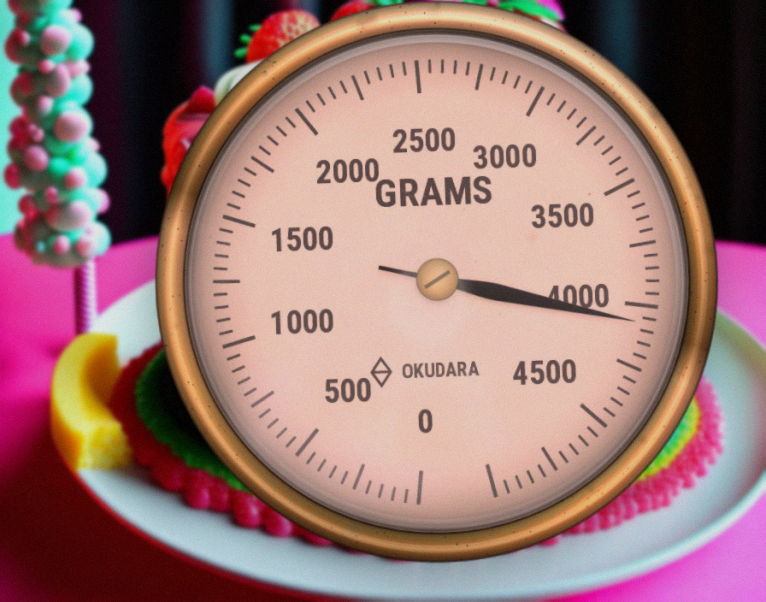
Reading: 4075 g
